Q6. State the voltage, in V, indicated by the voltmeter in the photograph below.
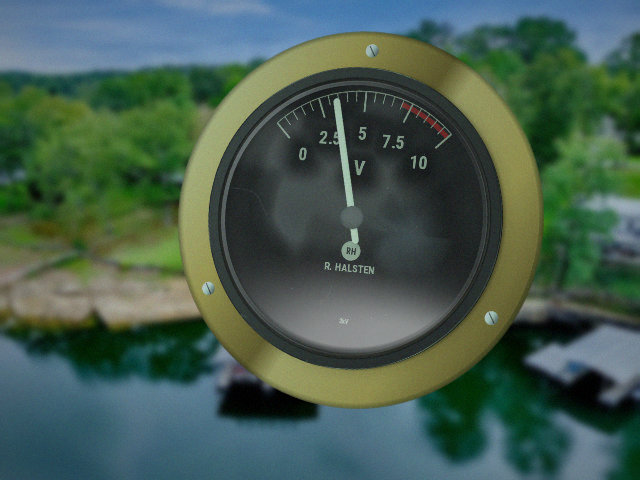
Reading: 3.5 V
